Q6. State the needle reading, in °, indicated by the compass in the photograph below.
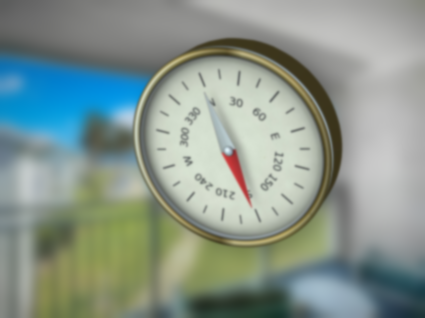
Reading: 180 °
